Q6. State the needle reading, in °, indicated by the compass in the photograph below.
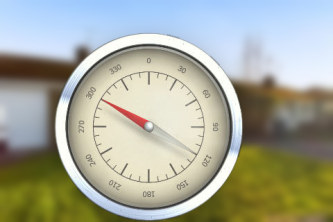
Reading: 300 °
